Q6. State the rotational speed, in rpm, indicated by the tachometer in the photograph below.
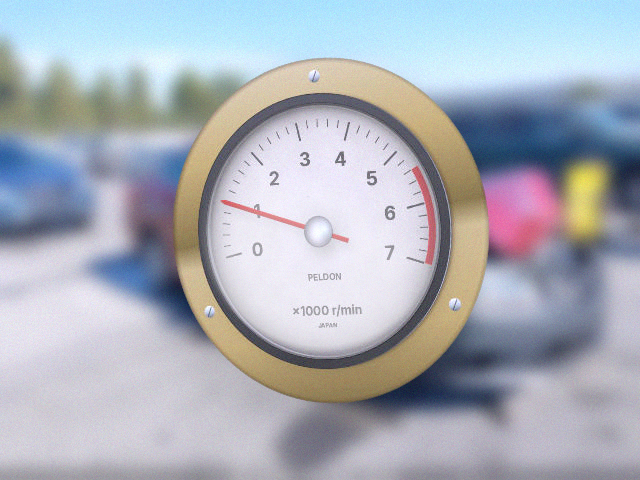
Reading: 1000 rpm
